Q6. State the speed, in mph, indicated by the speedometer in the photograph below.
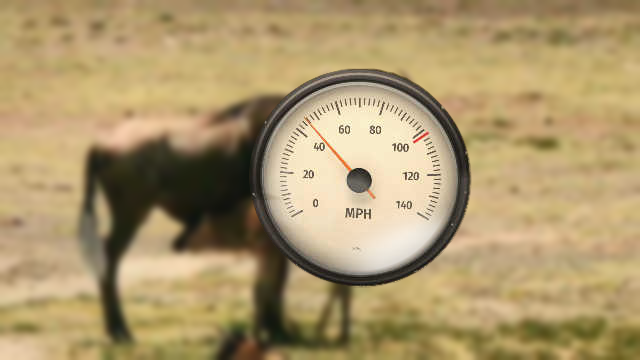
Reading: 46 mph
